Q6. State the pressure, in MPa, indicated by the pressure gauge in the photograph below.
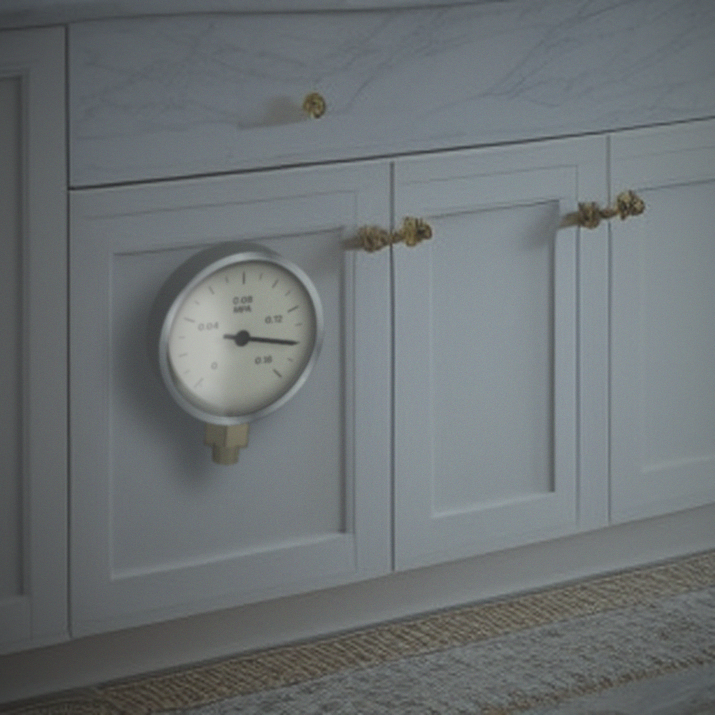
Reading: 0.14 MPa
